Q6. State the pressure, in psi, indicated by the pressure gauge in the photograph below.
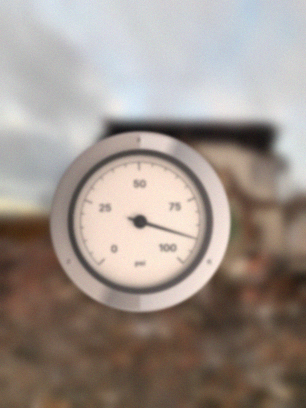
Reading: 90 psi
